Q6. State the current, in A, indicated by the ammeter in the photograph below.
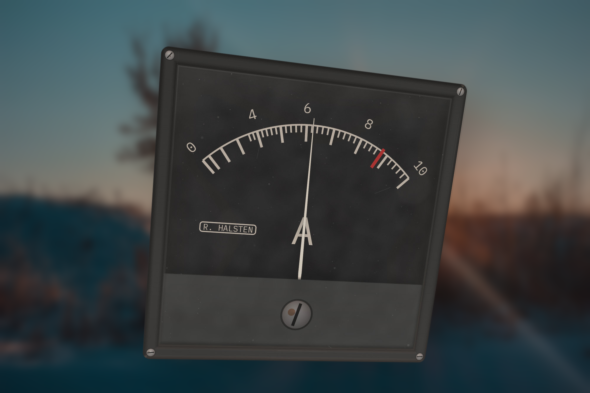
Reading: 6.2 A
